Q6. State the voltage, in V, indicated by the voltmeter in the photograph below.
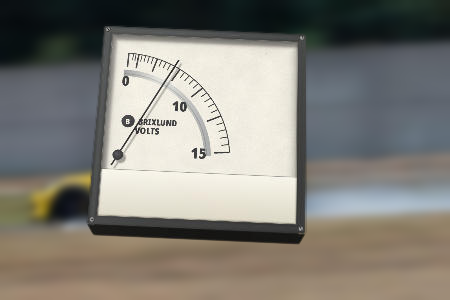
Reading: 7 V
